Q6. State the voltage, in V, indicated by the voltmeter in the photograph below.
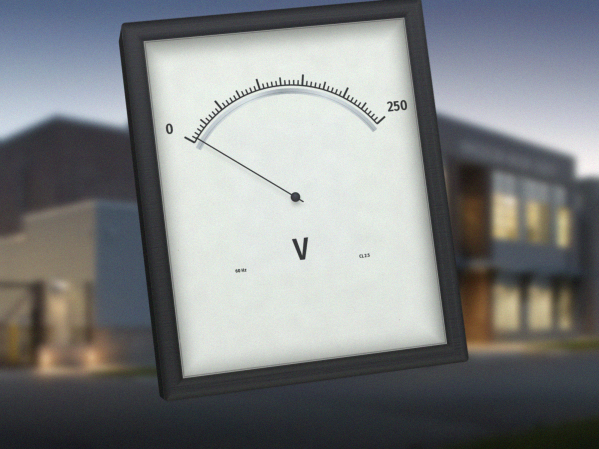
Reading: 5 V
